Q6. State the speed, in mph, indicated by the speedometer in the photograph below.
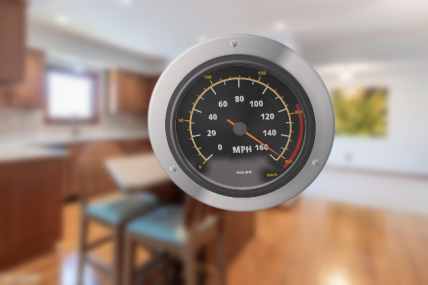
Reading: 155 mph
